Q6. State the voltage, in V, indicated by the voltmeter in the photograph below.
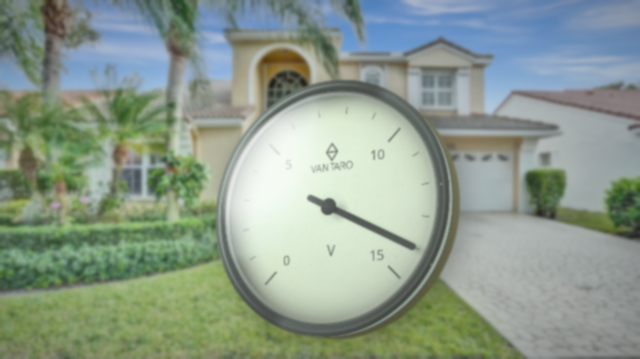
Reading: 14 V
